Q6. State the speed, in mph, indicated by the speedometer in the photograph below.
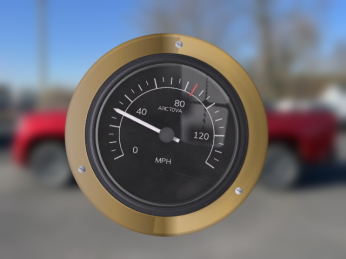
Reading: 30 mph
